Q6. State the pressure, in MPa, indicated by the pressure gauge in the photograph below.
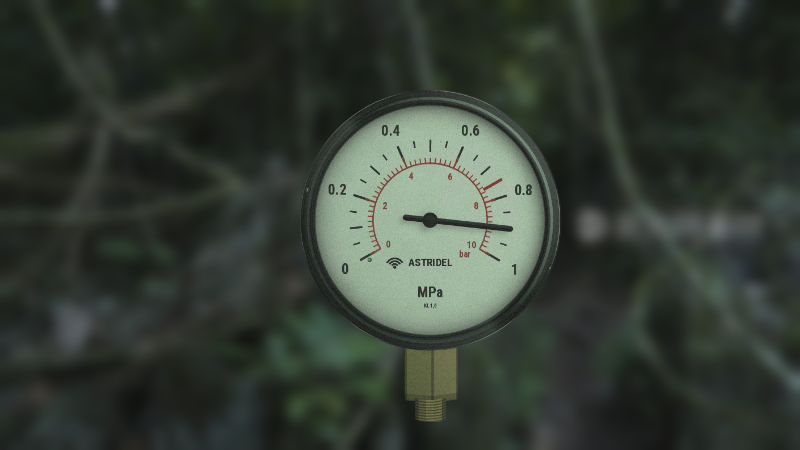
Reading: 0.9 MPa
